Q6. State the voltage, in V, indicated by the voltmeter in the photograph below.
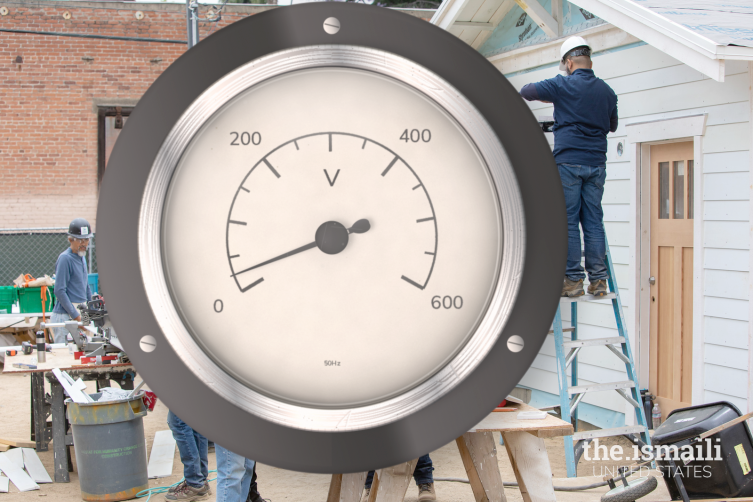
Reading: 25 V
